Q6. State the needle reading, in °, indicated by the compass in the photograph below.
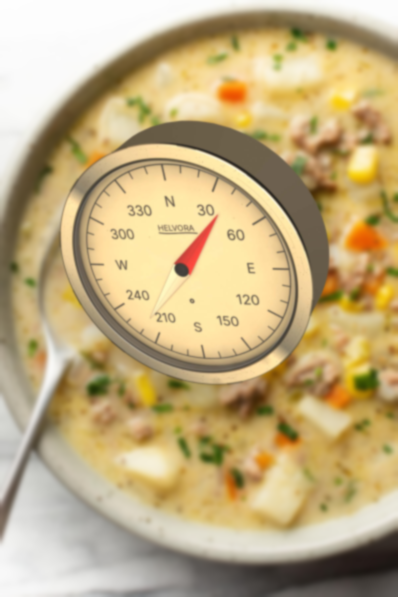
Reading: 40 °
